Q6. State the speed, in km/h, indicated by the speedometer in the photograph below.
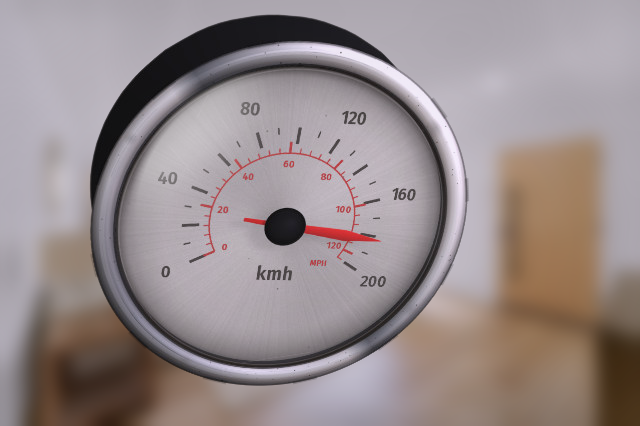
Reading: 180 km/h
